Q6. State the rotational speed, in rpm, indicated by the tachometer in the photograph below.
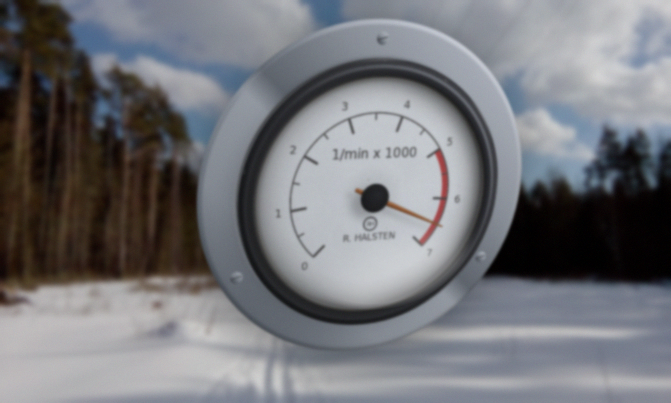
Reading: 6500 rpm
